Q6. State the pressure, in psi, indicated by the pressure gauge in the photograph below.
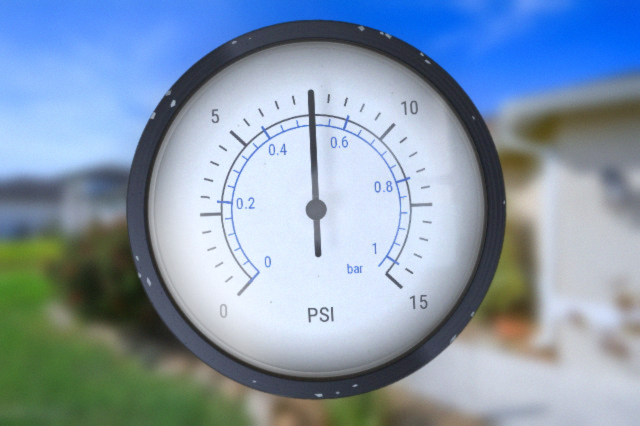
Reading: 7.5 psi
